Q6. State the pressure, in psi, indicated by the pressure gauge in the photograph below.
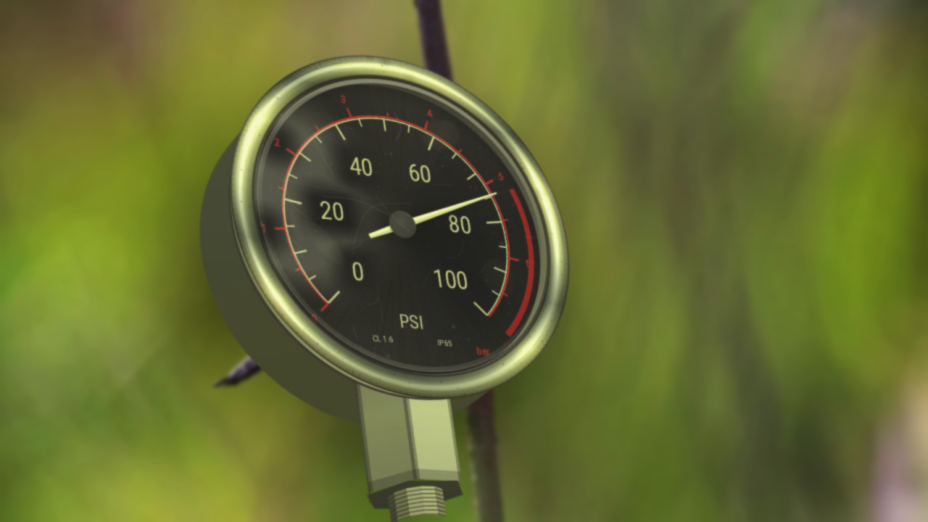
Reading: 75 psi
